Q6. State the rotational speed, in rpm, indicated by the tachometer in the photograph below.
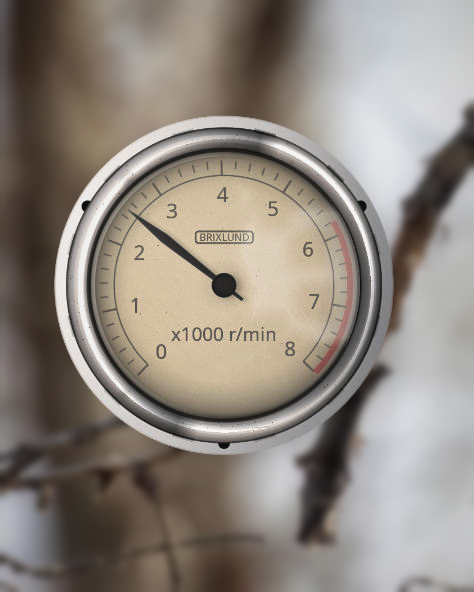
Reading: 2500 rpm
